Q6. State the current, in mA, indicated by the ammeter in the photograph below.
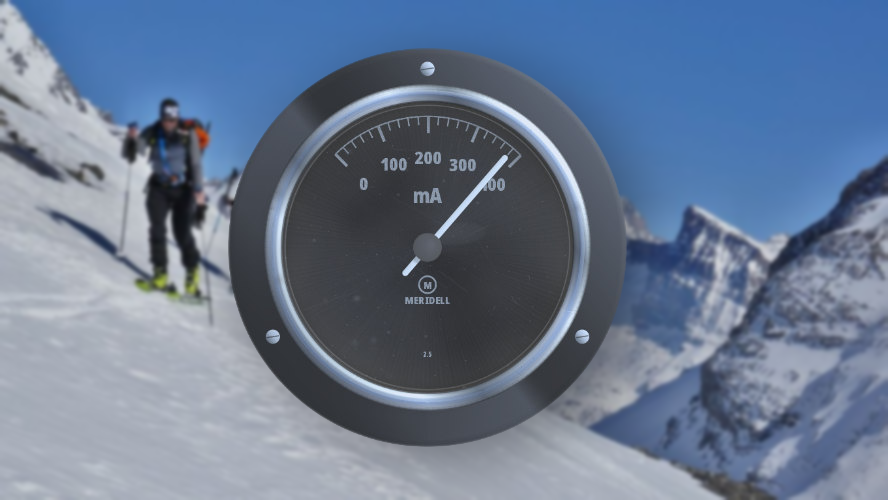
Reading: 380 mA
